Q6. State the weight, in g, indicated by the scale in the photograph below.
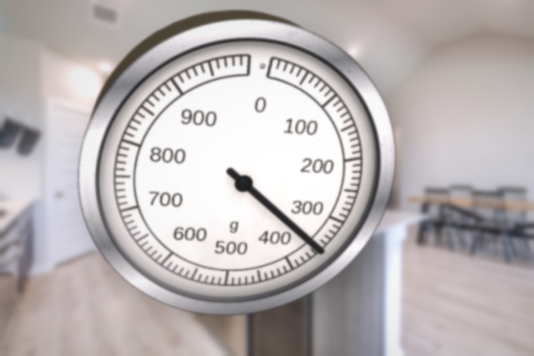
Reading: 350 g
